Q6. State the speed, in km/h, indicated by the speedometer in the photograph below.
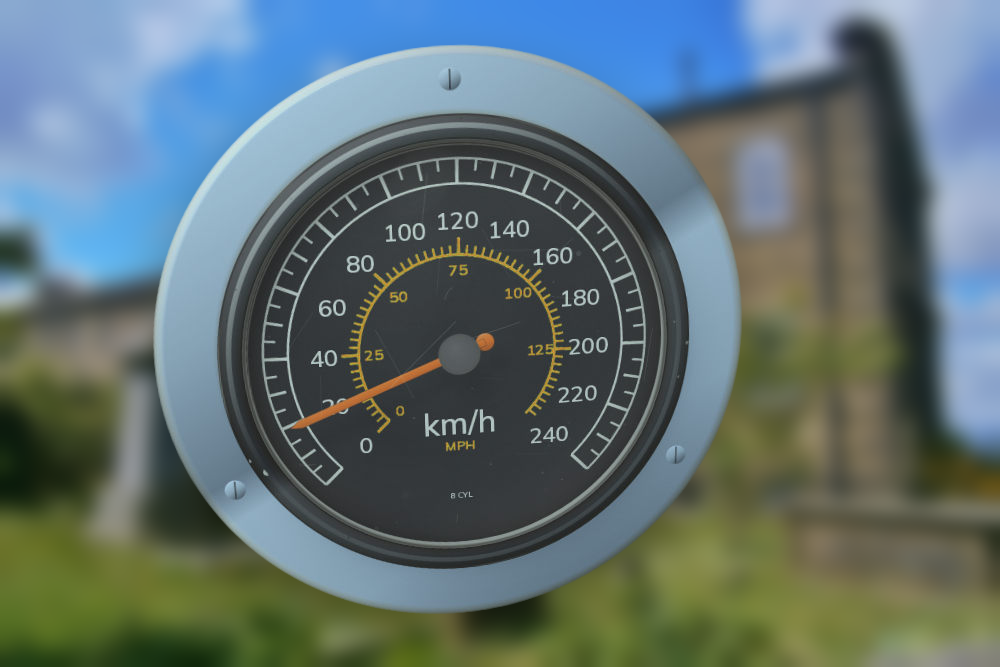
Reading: 20 km/h
